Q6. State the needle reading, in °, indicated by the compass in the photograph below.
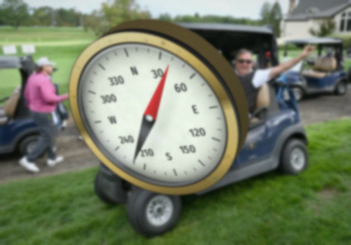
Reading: 40 °
